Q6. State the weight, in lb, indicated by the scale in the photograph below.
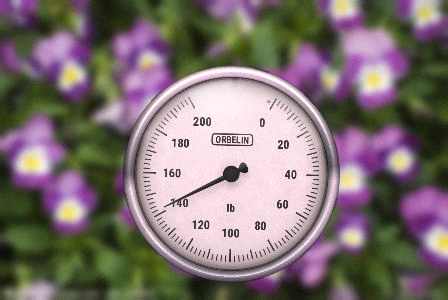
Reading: 142 lb
